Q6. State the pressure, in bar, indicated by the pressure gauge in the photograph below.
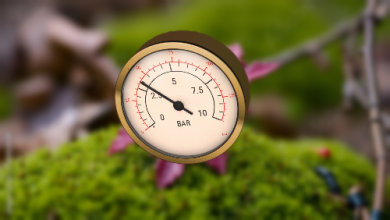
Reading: 3 bar
